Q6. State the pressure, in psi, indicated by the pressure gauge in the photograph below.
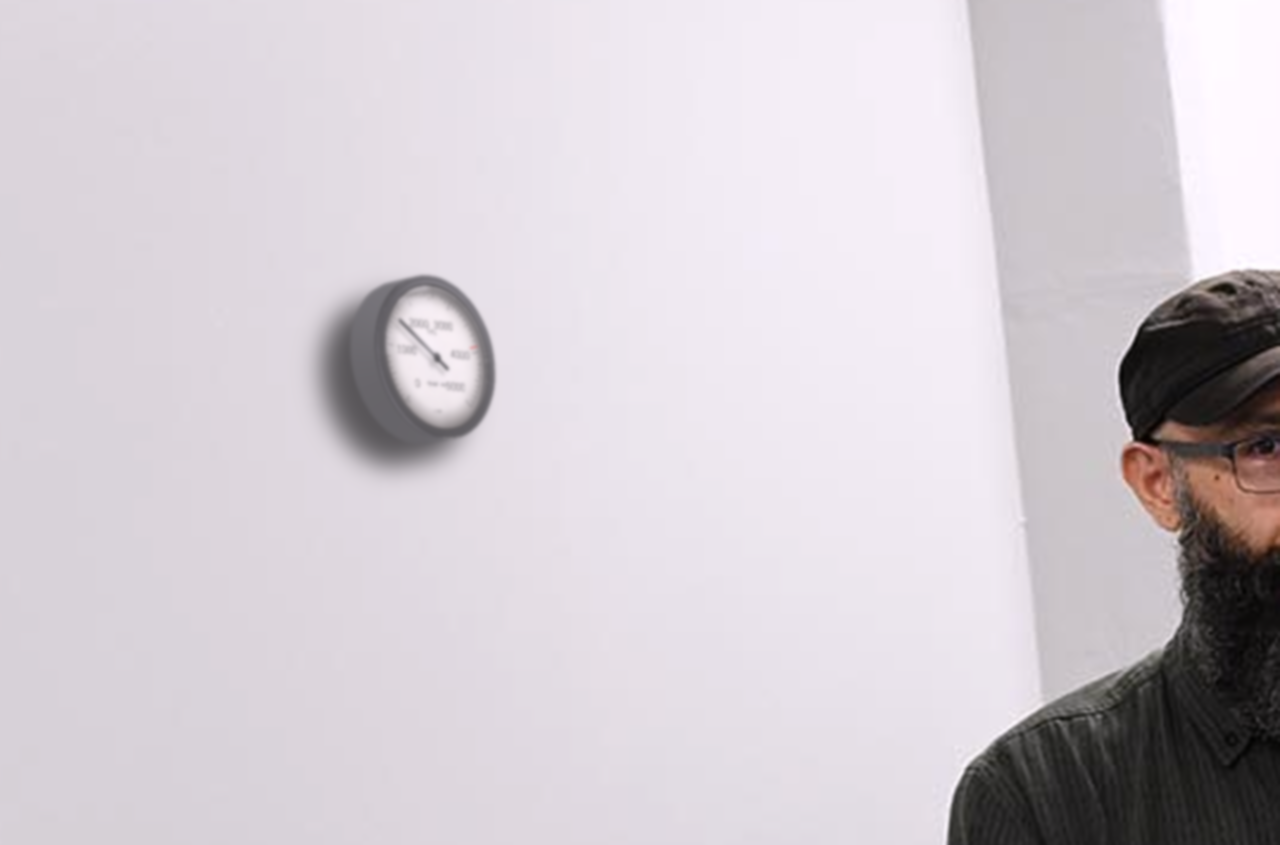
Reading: 1500 psi
